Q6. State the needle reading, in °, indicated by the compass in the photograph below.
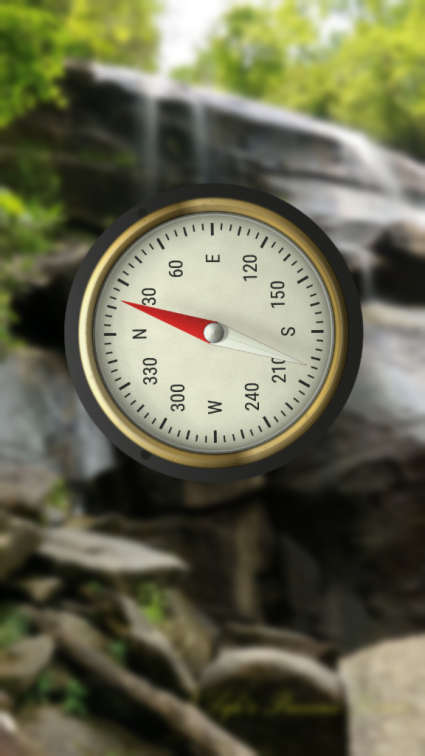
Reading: 20 °
